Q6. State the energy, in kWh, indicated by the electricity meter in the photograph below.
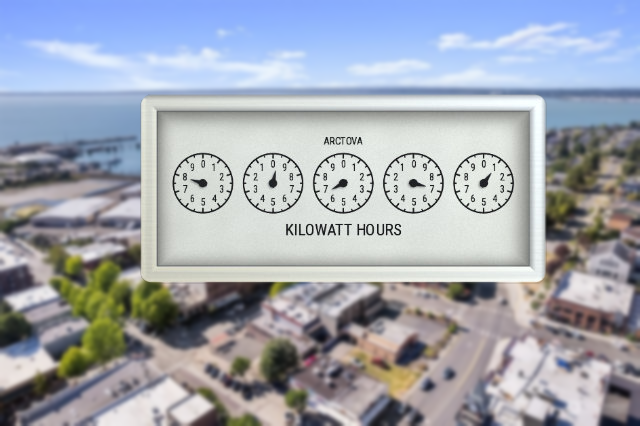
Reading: 79671 kWh
